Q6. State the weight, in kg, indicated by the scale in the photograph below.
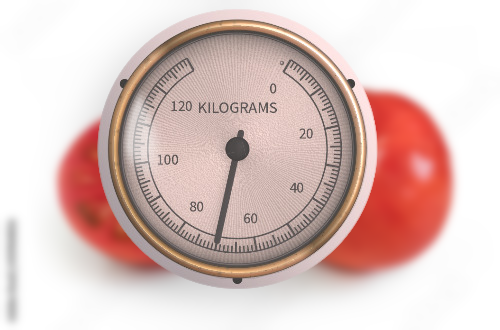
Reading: 70 kg
